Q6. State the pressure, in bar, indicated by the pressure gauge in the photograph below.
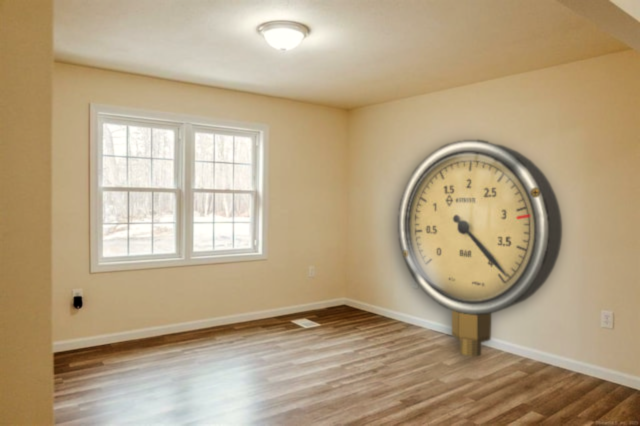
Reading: 3.9 bar
